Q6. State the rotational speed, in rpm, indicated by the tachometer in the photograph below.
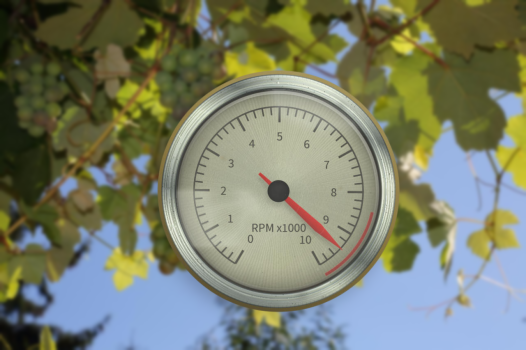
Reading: 9400 rpm
